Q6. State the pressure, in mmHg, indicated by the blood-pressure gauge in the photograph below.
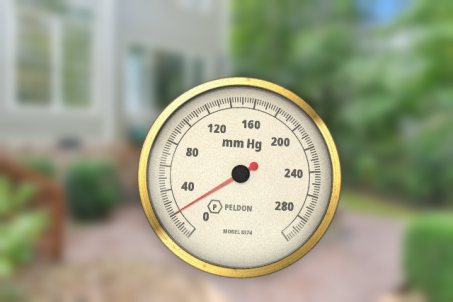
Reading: 20 mmHg
